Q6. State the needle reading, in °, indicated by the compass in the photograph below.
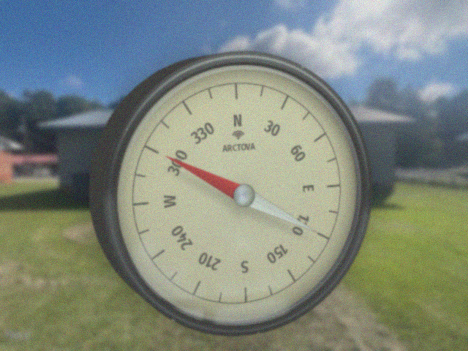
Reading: 300 °
